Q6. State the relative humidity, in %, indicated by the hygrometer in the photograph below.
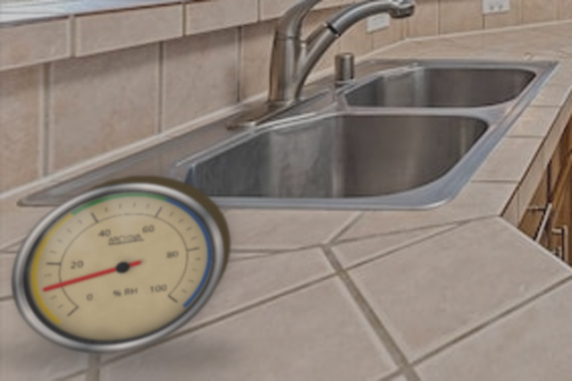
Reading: 12 %
